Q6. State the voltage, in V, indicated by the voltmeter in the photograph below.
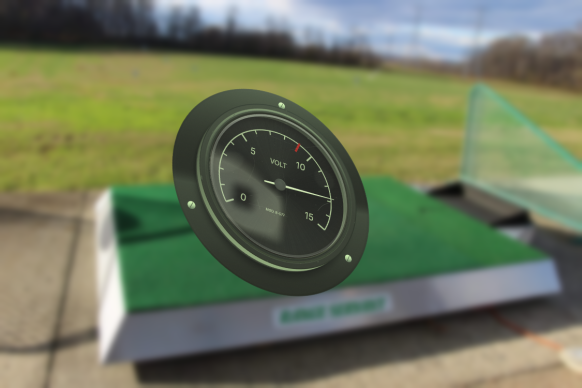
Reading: 13 V
